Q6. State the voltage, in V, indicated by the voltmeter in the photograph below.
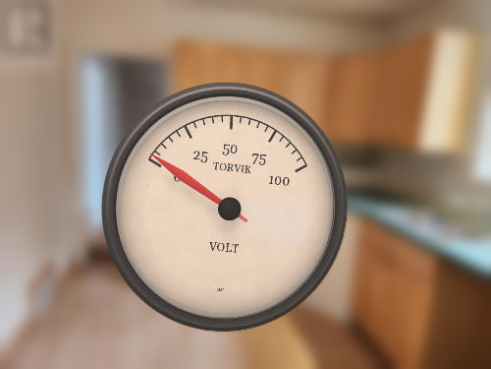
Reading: 2.5 V
